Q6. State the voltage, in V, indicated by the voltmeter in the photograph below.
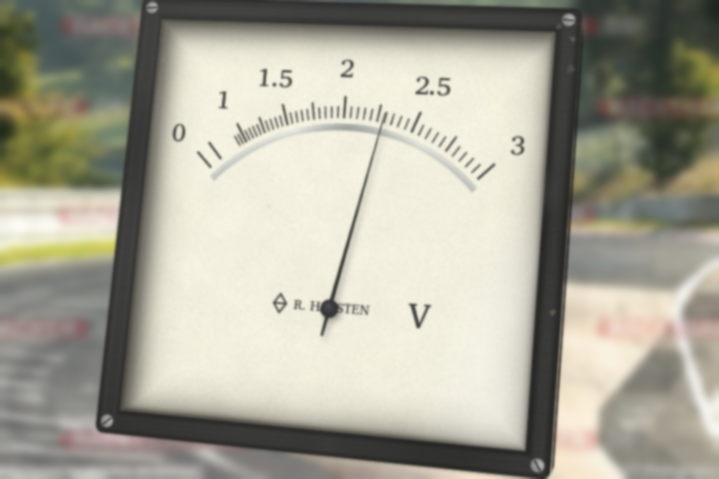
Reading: 2.3 V
